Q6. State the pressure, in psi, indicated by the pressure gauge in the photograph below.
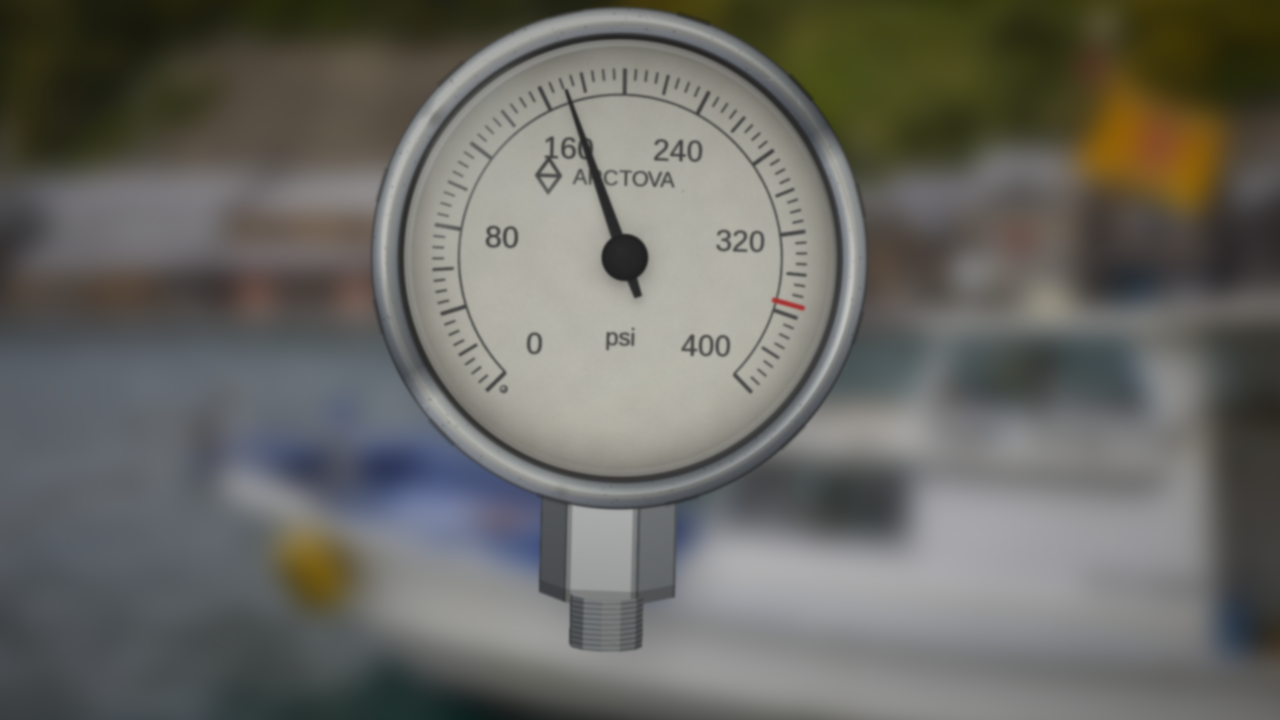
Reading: 170 psi
